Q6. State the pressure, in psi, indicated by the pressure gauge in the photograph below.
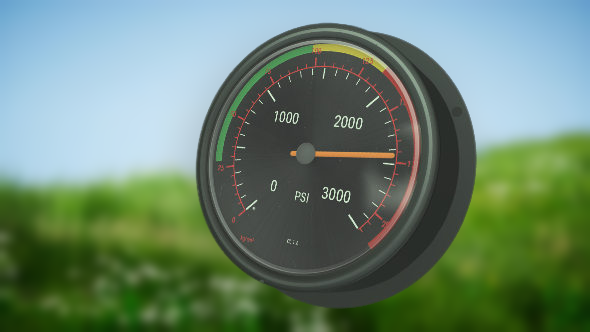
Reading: 2450 psi
